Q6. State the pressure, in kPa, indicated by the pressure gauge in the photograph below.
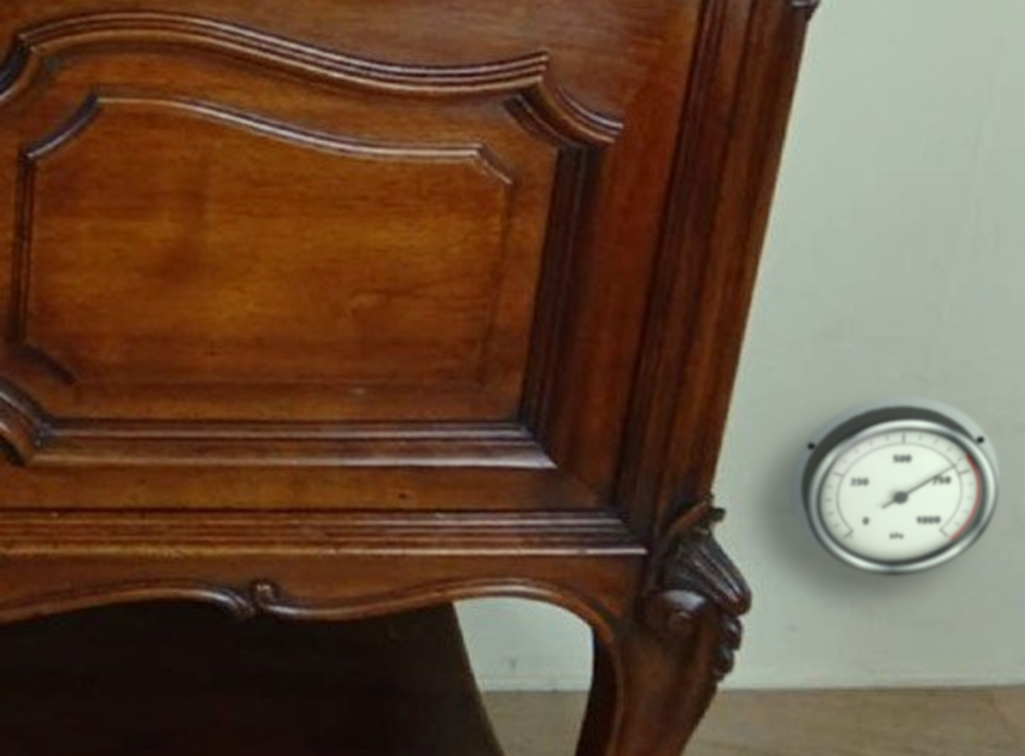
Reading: 700 kPa
